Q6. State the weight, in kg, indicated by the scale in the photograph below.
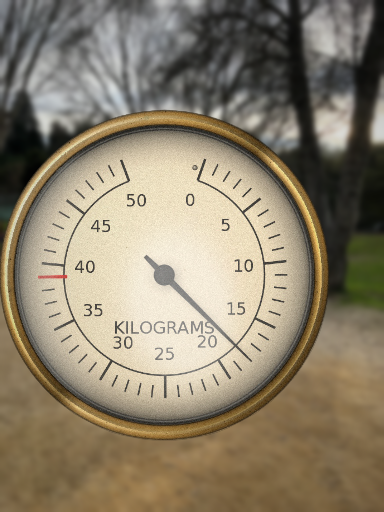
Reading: 18 kg
